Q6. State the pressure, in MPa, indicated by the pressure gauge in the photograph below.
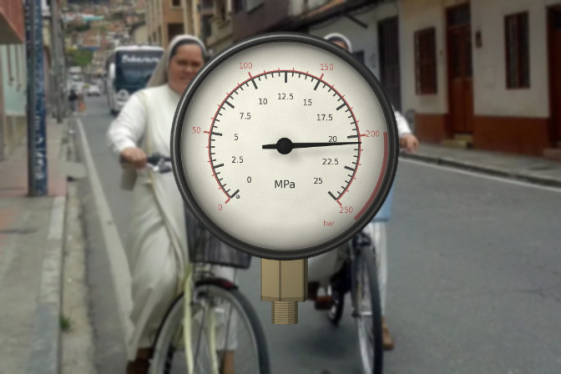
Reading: 20.5 MPa
